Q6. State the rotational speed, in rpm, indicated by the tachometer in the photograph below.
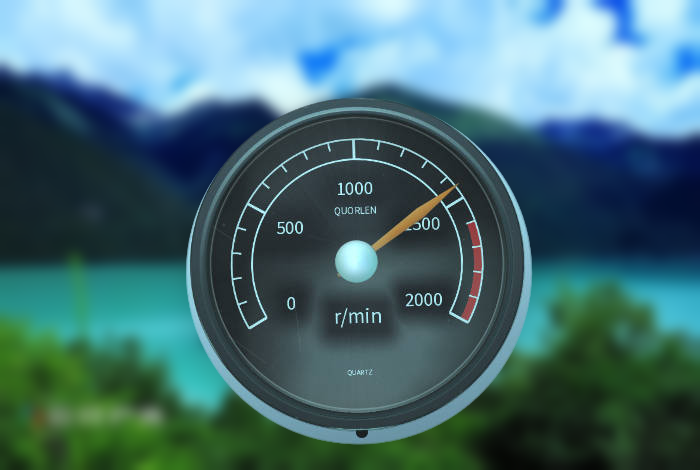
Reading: 1450 rpm
